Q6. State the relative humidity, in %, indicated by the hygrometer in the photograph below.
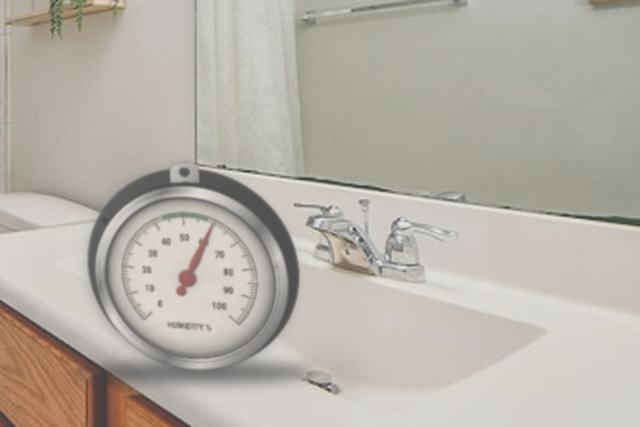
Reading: 60 %
